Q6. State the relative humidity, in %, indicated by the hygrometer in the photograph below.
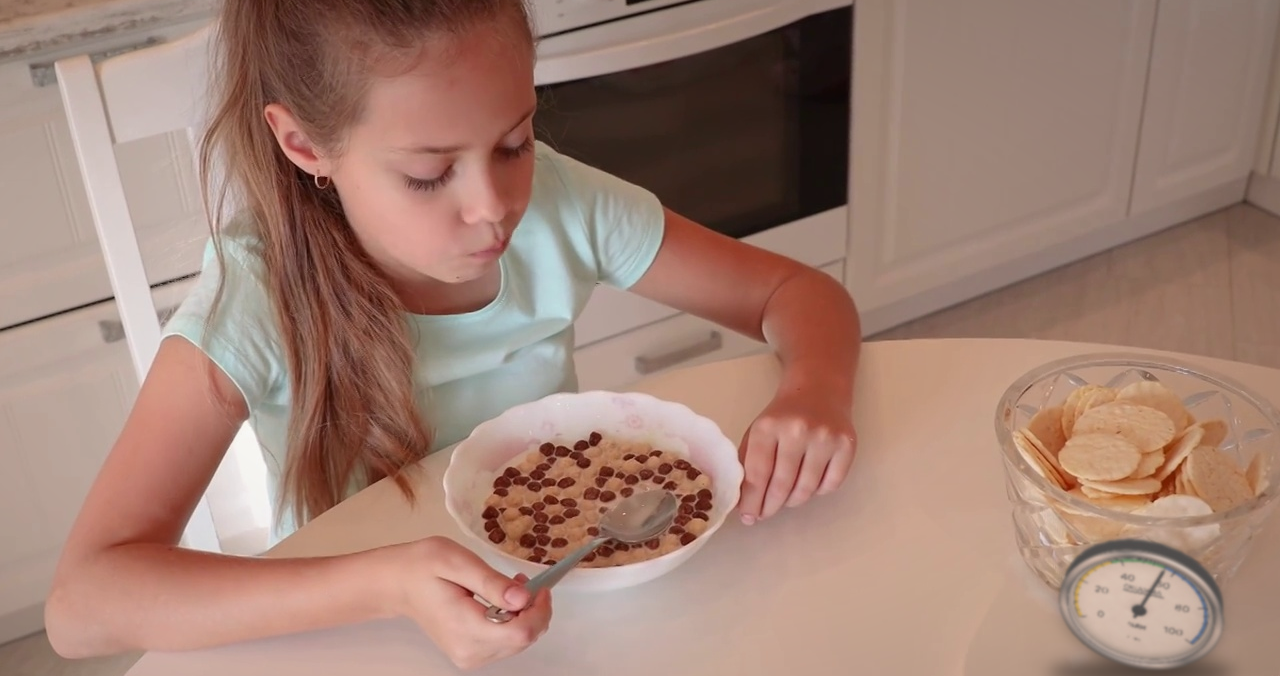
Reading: 56 %
